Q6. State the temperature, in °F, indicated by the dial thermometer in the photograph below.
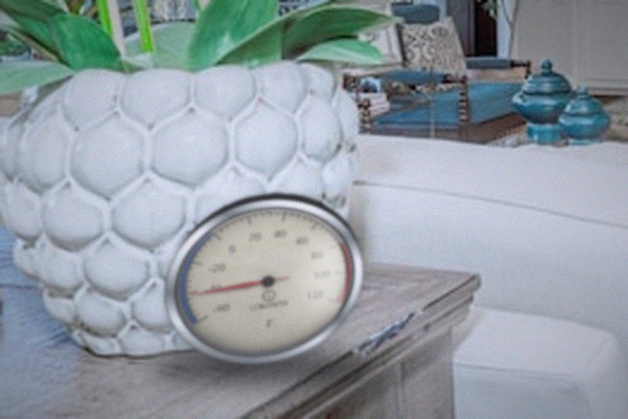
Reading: -40 °F
